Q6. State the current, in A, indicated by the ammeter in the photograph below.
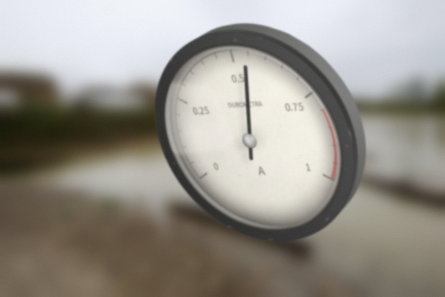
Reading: 0.55 A
